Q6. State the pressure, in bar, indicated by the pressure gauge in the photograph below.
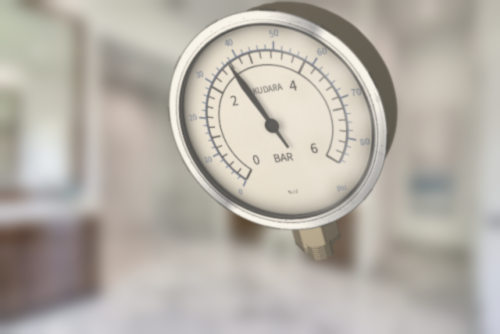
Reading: 2.6 bar
